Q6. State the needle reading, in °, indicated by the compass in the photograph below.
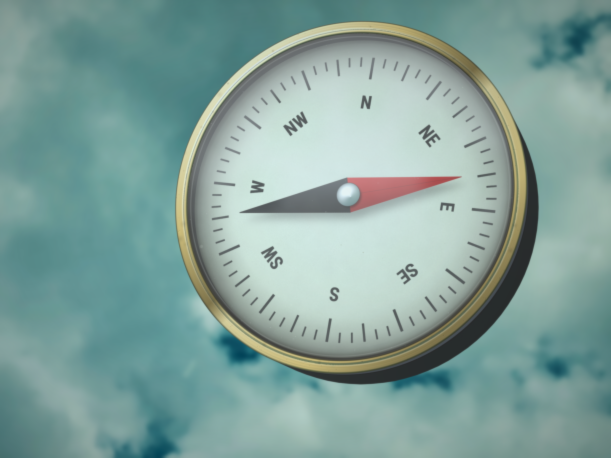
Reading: 75 °
